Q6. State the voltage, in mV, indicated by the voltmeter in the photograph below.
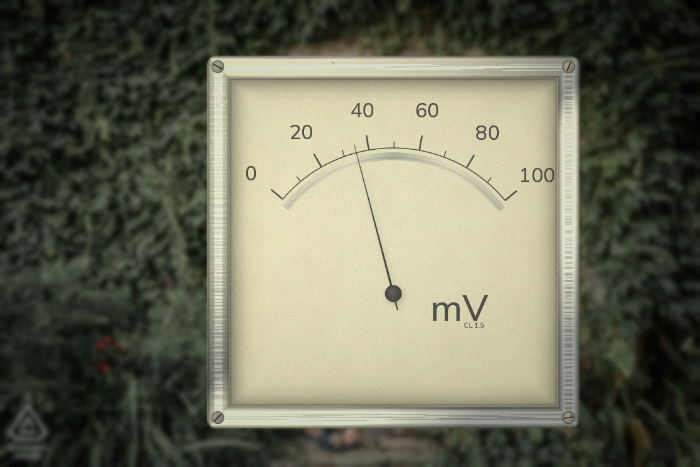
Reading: 35 mV
